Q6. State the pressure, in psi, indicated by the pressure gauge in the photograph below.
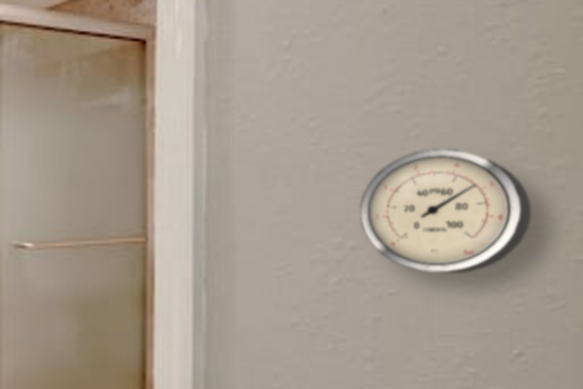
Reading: 70 psi
